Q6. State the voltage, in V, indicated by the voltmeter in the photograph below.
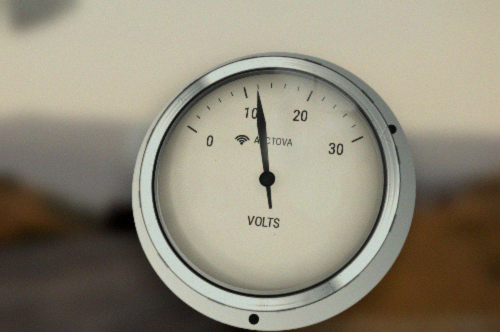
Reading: 12 V
